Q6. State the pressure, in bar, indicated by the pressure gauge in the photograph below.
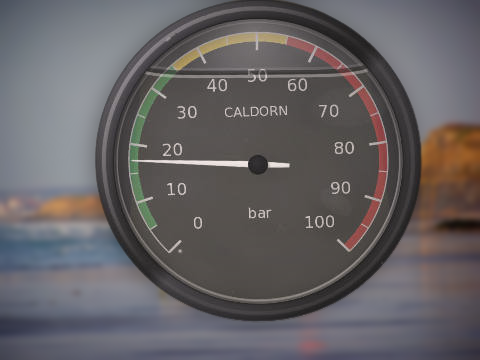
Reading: 17.5 bar
